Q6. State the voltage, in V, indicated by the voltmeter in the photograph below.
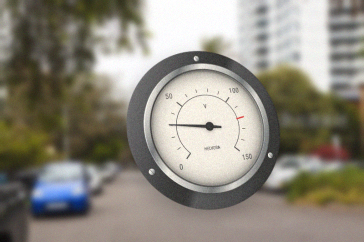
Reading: 30 V
